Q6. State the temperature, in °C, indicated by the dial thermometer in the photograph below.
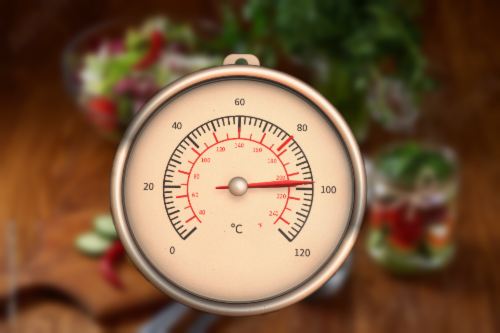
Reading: 98 °C
